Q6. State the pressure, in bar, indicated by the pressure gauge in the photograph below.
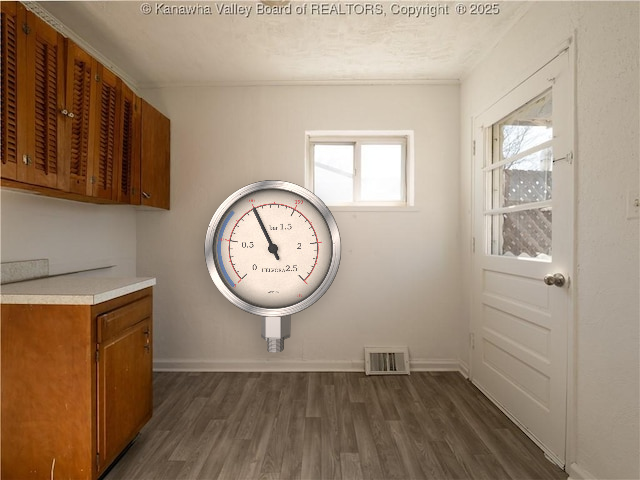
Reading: 1 bar
